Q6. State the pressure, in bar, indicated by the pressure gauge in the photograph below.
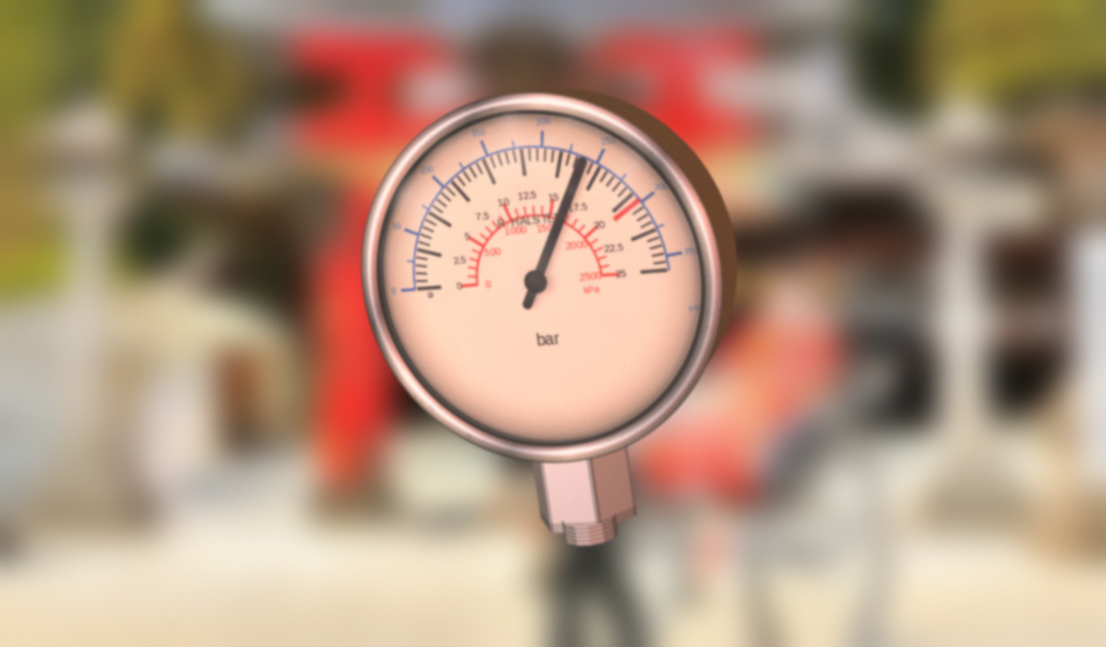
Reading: 16.5 bar
